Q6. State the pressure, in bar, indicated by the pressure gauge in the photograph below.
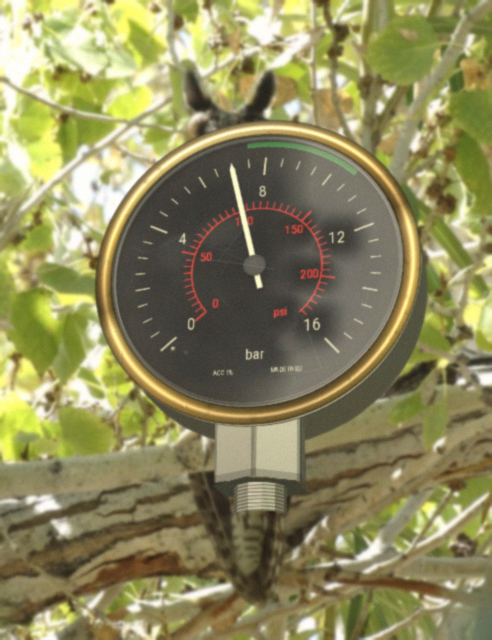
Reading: 7 bar
